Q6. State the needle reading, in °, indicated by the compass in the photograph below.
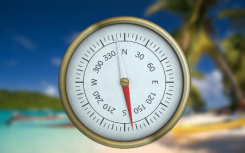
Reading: 170 °
